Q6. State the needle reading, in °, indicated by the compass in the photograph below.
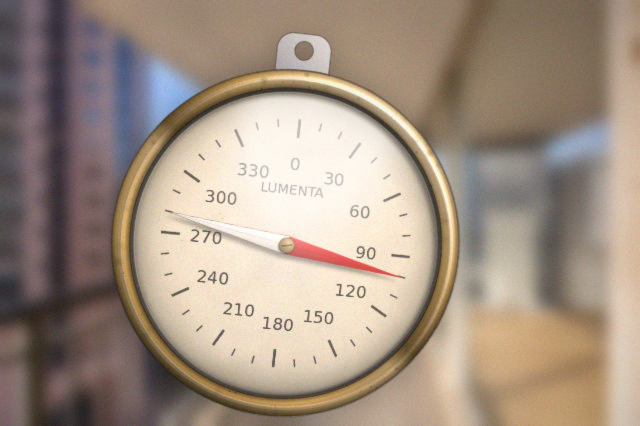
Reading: 100 °
